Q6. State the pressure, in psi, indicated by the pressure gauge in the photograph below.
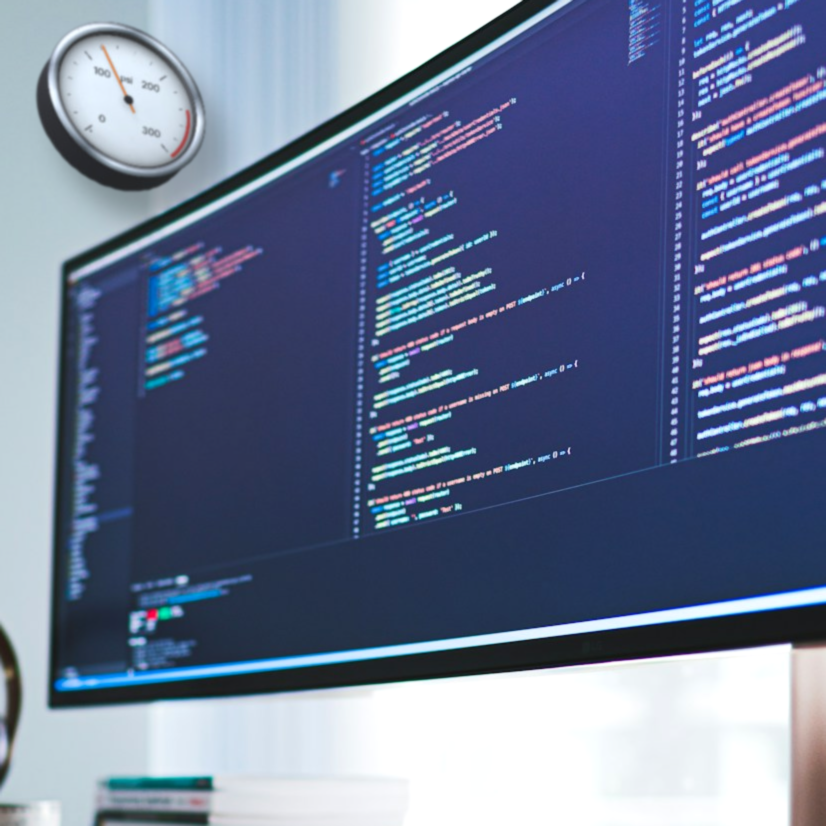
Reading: 120 psi
